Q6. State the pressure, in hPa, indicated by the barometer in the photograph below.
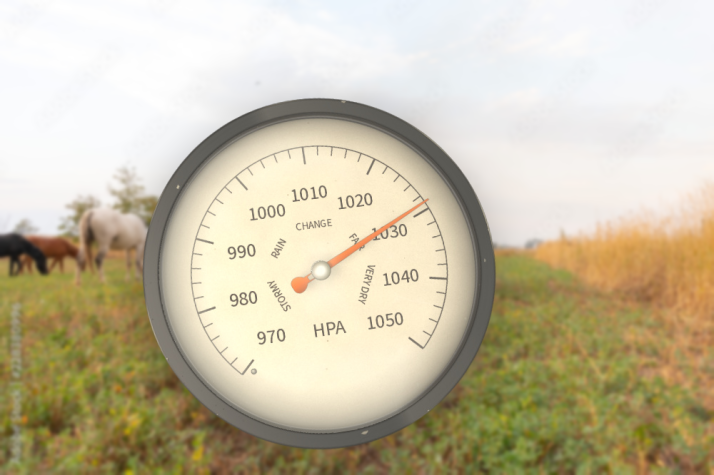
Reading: 1029 hPa
